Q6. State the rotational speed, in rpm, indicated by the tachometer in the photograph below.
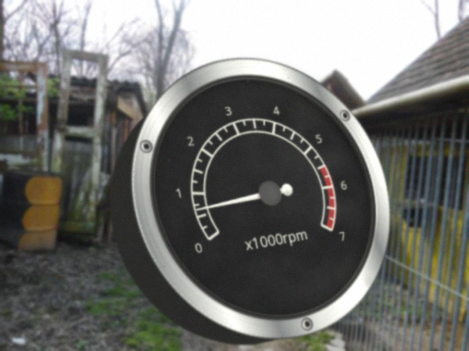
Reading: 625 rpm
